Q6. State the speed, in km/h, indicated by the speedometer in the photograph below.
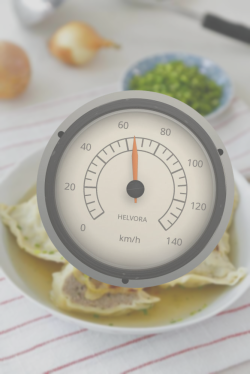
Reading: 65 km/h
